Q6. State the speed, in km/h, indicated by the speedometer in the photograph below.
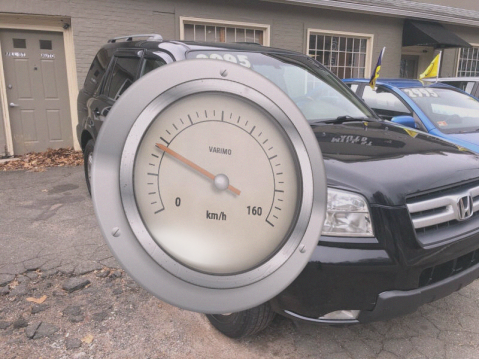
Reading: 35 km/h
